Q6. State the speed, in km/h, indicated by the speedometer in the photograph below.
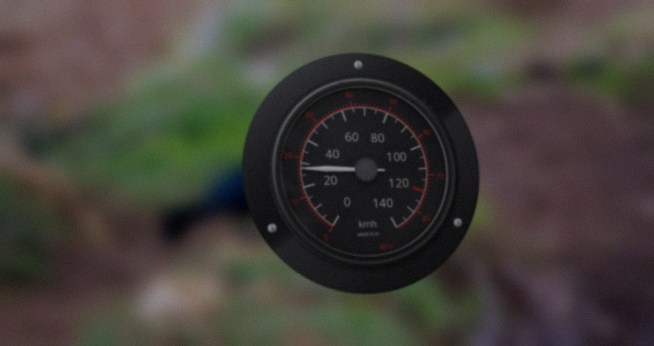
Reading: 27.5 km/h
